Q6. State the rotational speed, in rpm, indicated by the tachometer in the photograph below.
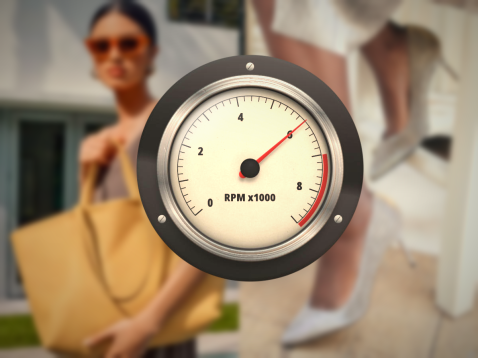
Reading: 6000 rpm
